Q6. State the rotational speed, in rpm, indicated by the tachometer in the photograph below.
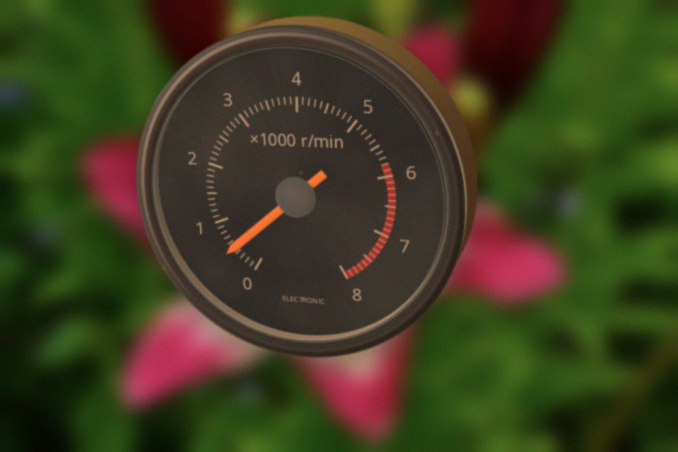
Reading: 500 rpm
